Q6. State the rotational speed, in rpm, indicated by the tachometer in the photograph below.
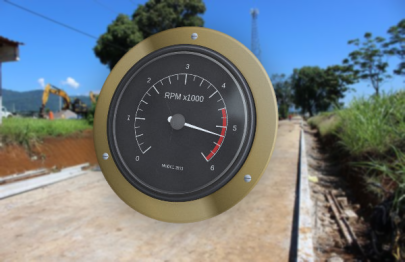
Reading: 5250 rpm
